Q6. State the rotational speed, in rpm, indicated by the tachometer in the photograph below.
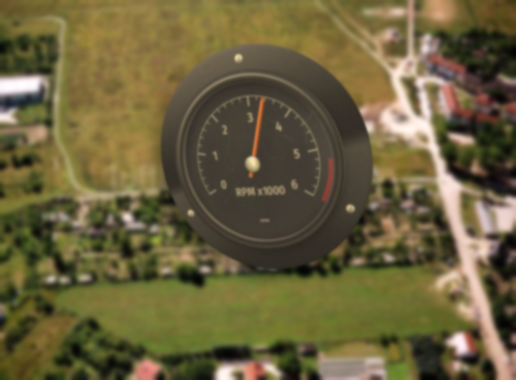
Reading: 3400 rpm
